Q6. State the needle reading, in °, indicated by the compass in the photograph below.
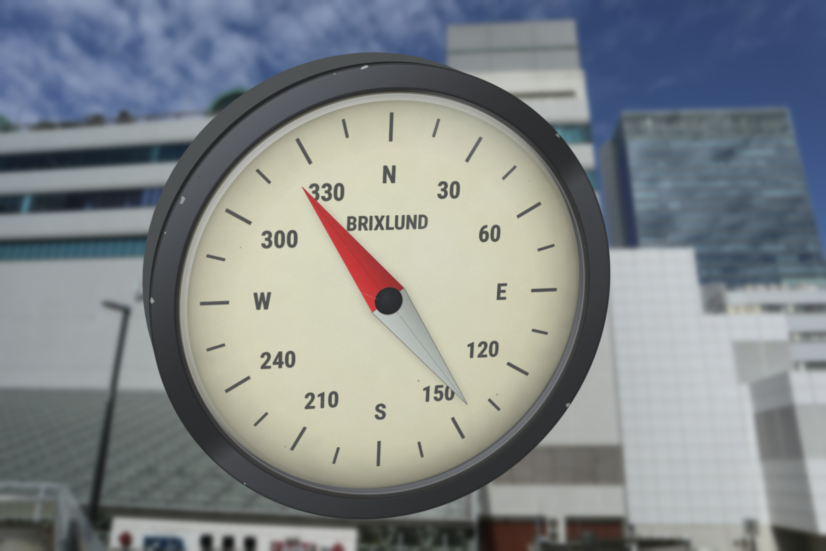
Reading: 322.5 °
